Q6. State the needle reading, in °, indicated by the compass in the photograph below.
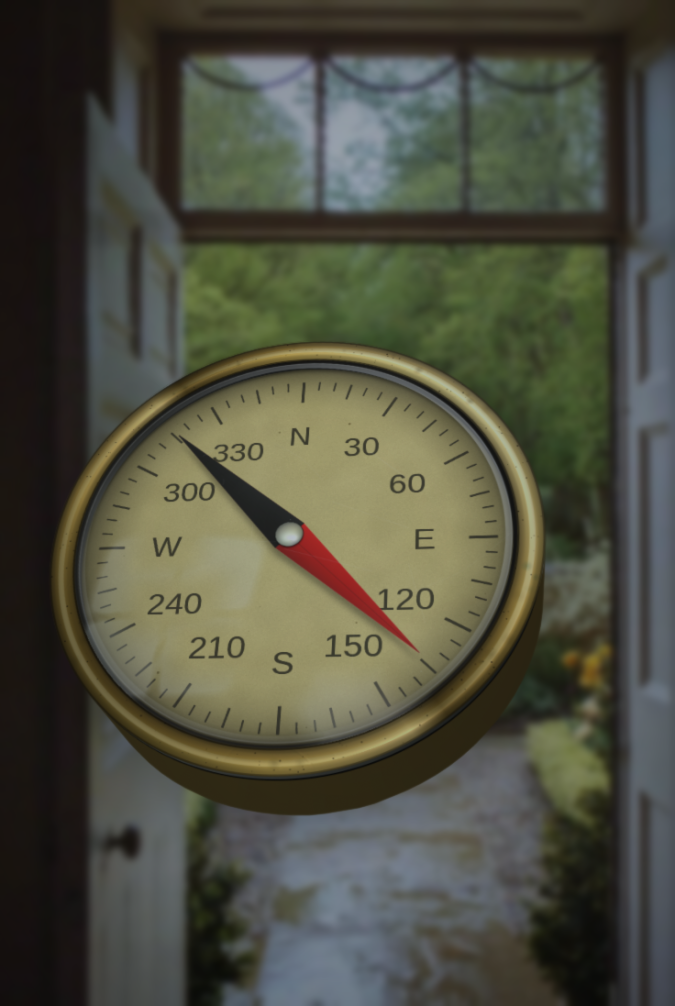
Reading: 135 °
